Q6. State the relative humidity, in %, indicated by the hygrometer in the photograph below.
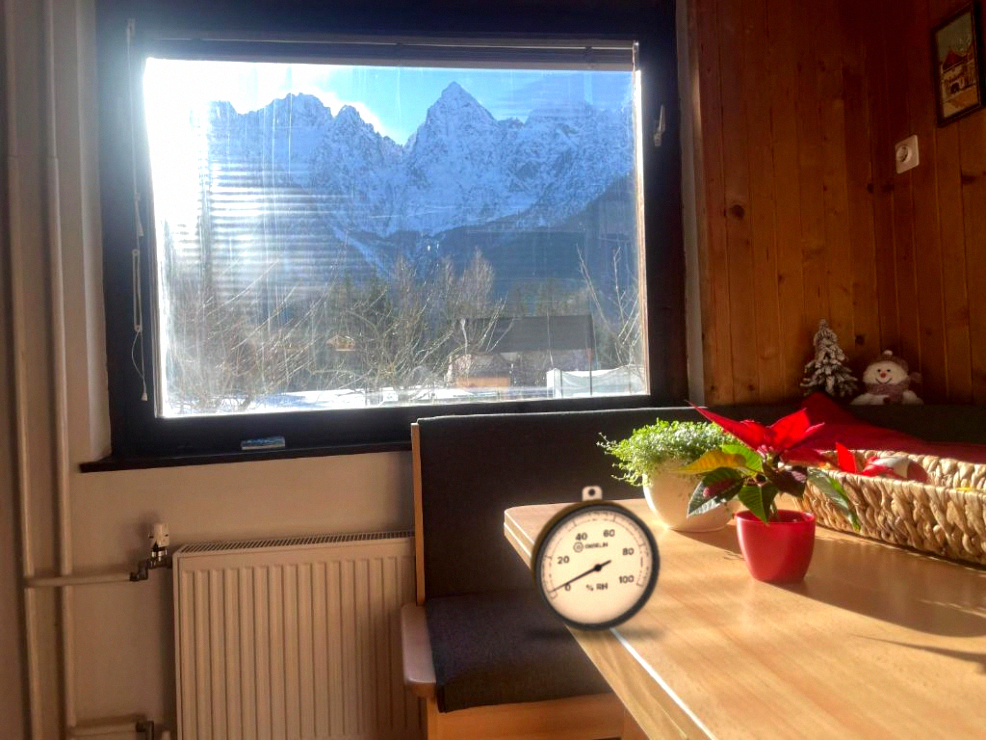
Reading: 4 %
